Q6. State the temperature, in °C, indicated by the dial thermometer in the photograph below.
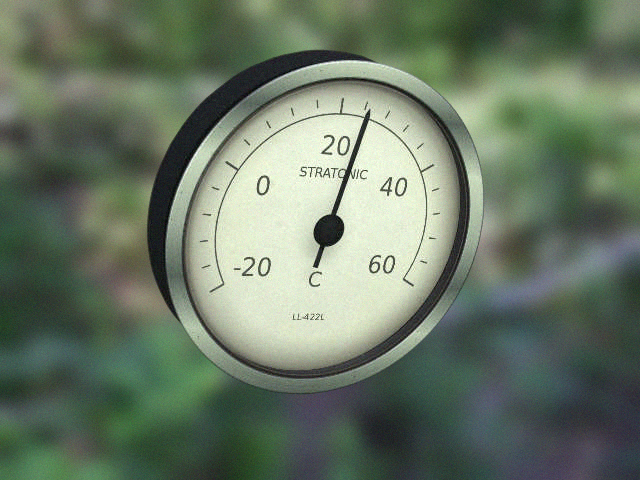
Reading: 24 °C
